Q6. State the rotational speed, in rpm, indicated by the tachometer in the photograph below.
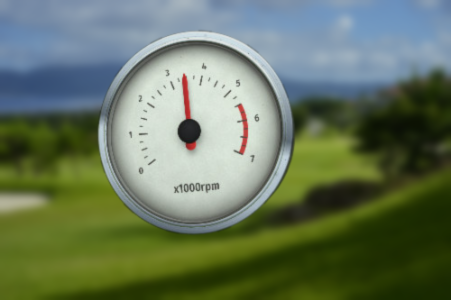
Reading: 3500 rpm
